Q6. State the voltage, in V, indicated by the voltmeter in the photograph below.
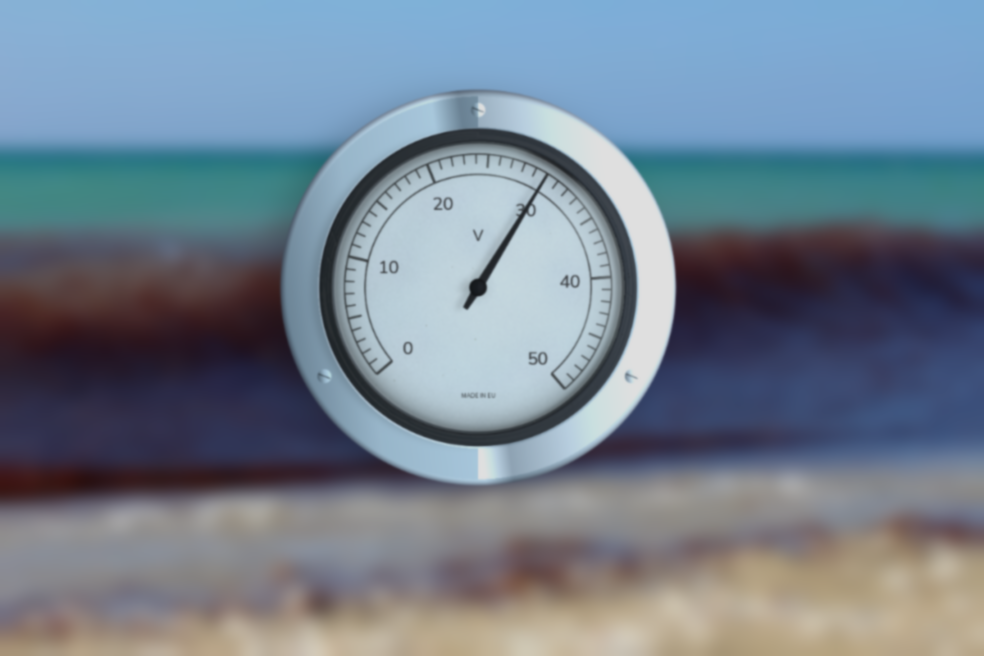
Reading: 30 V
